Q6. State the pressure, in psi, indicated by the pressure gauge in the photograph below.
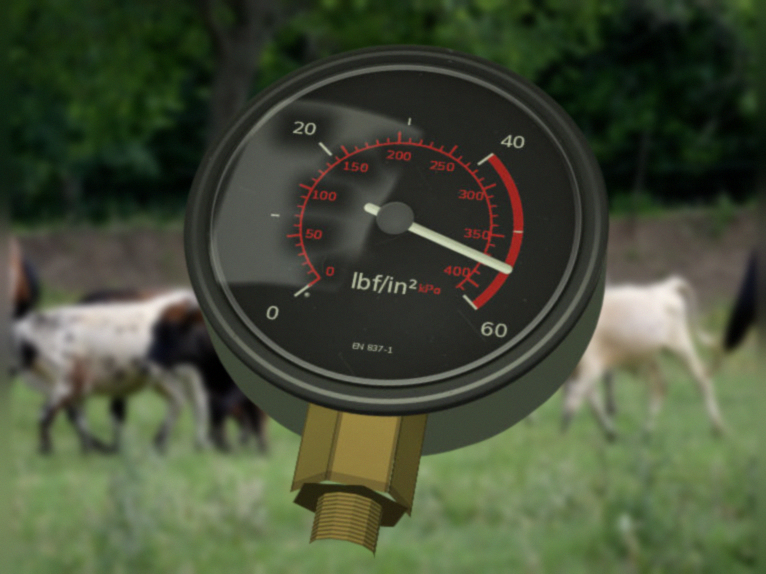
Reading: 55 psi
